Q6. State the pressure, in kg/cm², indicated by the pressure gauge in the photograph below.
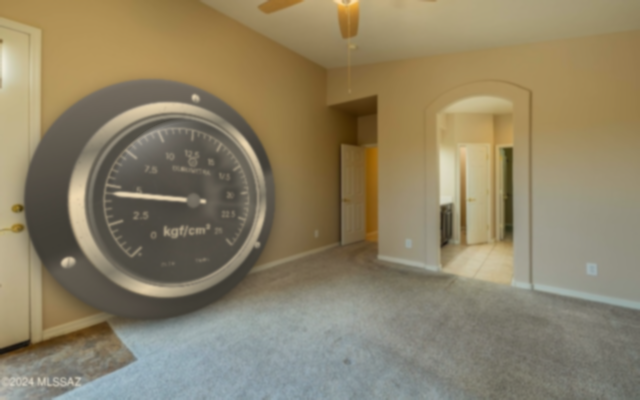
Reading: 4.5 kg/cm²
